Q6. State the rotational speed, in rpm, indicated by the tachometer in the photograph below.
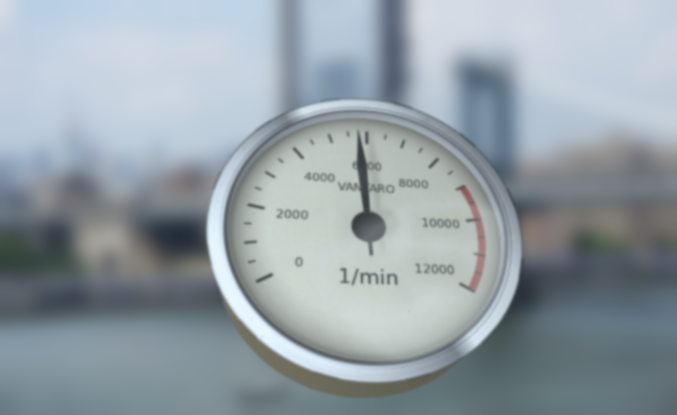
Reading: 5750 rpm
